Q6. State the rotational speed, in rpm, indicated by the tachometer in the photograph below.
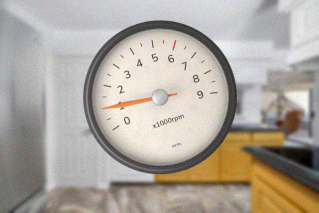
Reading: 1000 rpm
